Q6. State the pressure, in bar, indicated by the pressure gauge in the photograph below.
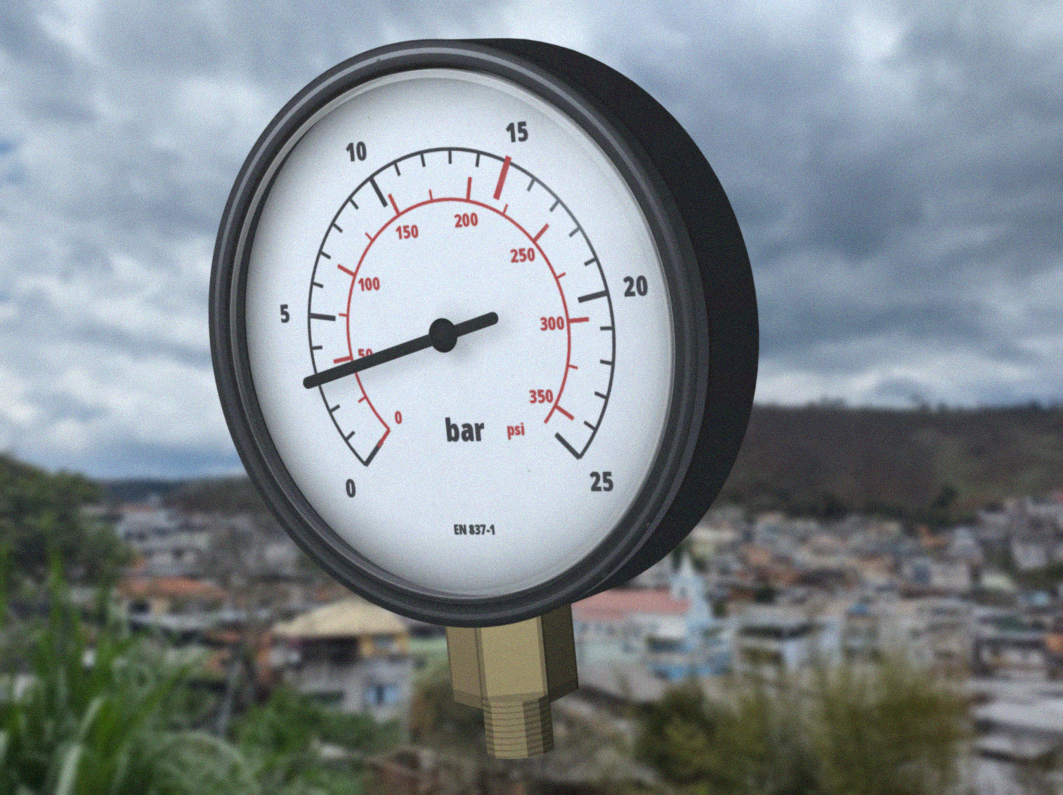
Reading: 3 bar
